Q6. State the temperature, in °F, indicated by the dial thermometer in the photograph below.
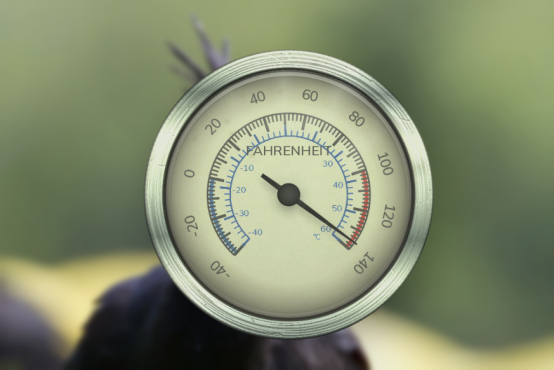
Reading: 136 °F
